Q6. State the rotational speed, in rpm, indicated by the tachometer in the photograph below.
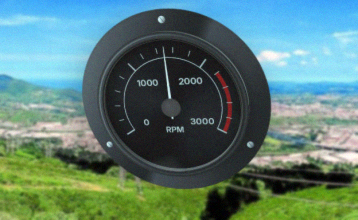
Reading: 1500 rpm
